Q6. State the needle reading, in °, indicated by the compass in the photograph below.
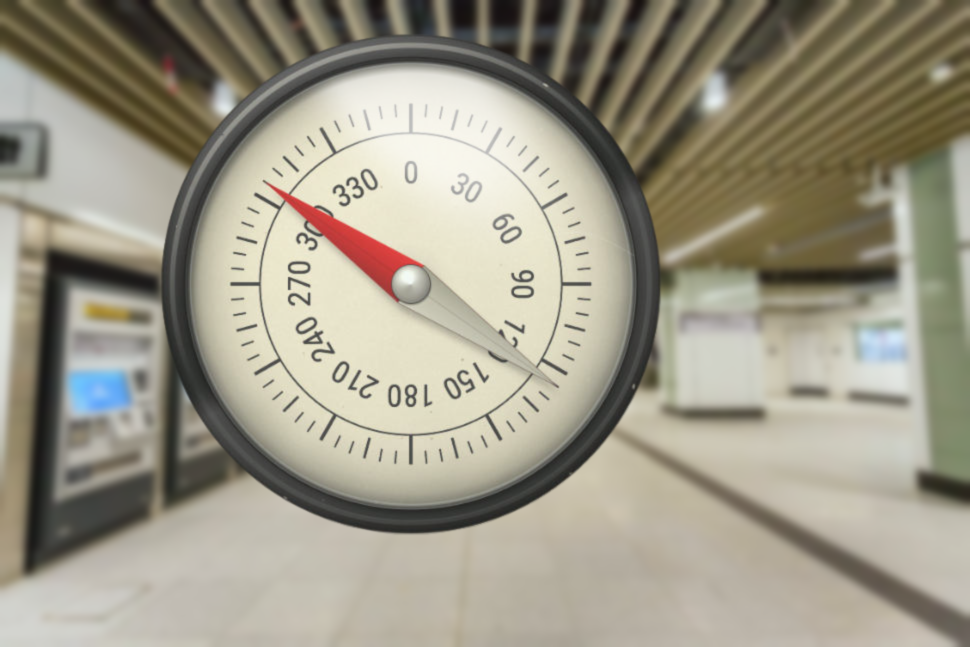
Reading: 305 °
